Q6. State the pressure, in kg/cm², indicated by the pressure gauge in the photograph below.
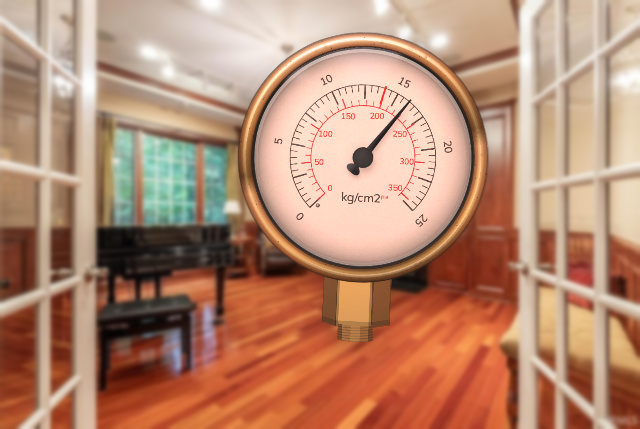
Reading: 16 kg/cm²
